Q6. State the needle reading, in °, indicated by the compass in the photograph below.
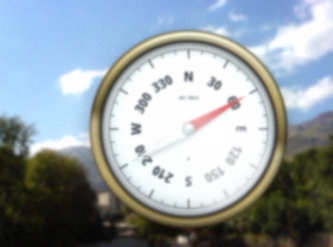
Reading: 60 °
